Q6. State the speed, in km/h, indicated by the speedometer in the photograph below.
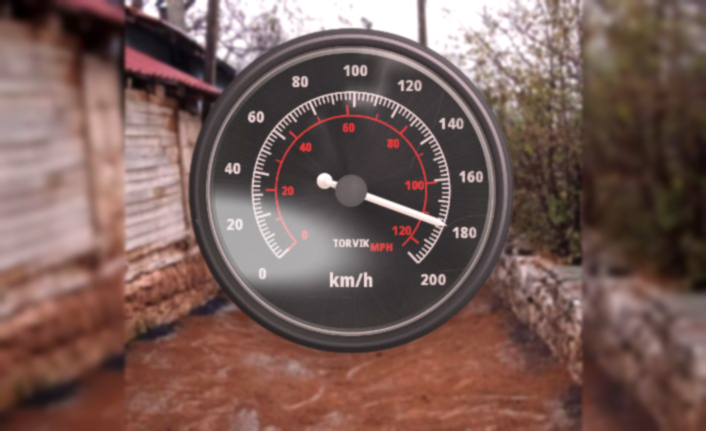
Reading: 180 km/h
